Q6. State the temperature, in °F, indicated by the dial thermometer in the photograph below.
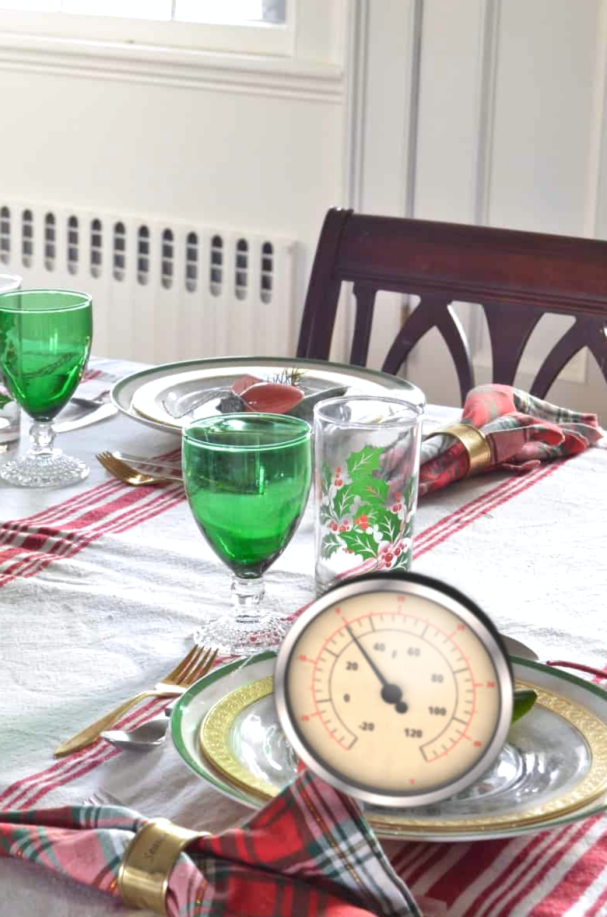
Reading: 32 °F
